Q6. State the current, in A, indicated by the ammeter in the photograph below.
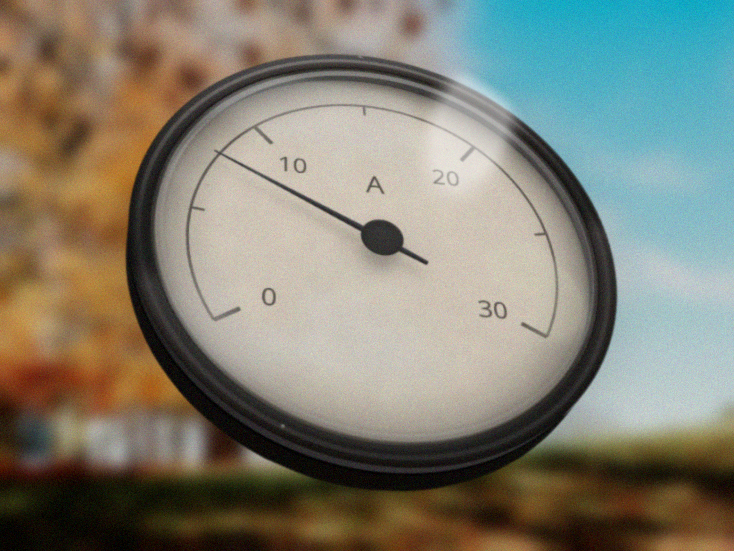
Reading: 7.5 A
